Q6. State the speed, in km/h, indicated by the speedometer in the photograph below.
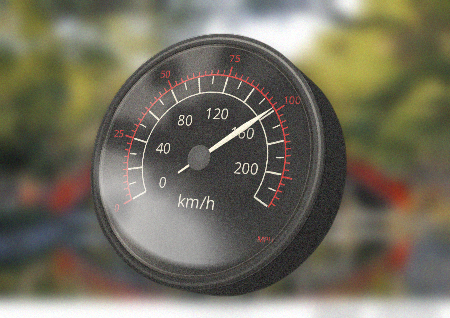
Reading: 160 km/h
